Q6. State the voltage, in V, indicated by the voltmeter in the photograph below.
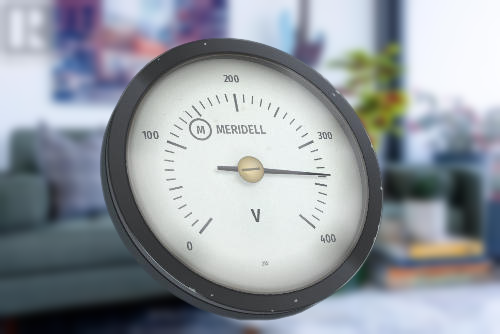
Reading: 340 V
